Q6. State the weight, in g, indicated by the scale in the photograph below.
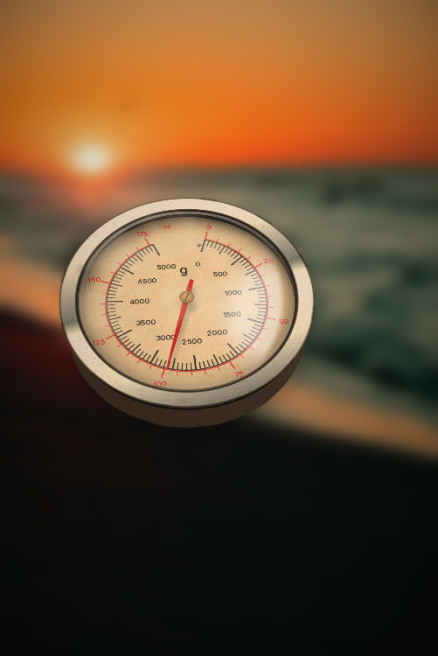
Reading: 2800 g
